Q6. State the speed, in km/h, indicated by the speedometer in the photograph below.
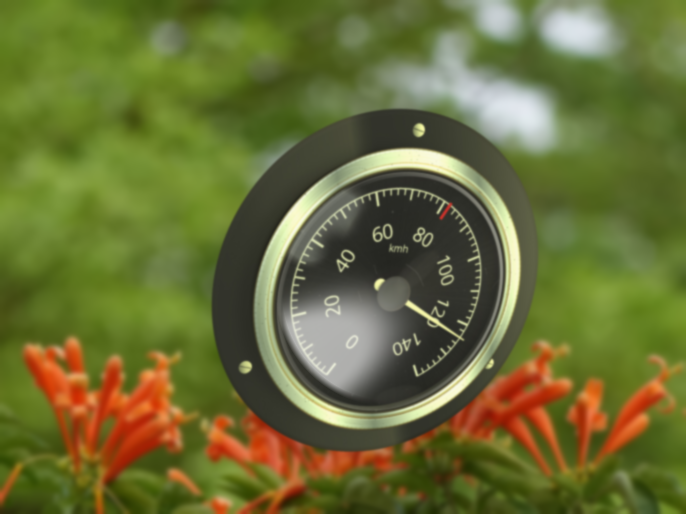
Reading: 124 km/h
